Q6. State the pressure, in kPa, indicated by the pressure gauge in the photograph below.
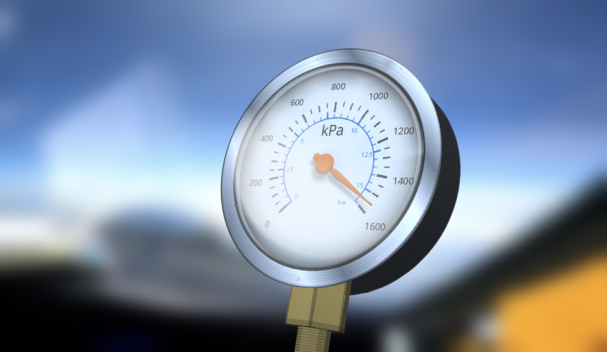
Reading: 1550 kPa
